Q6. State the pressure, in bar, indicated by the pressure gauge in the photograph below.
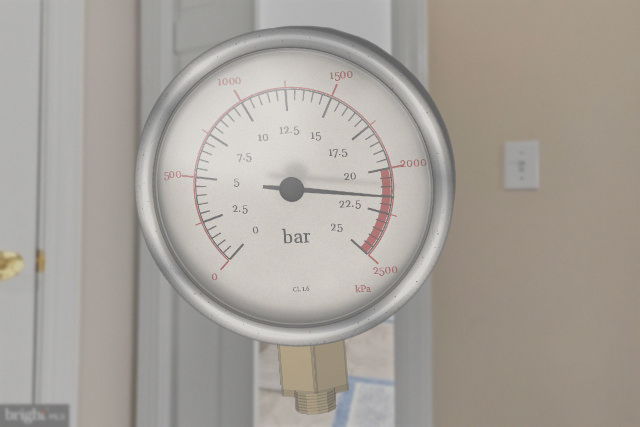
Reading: 21.5 bar
